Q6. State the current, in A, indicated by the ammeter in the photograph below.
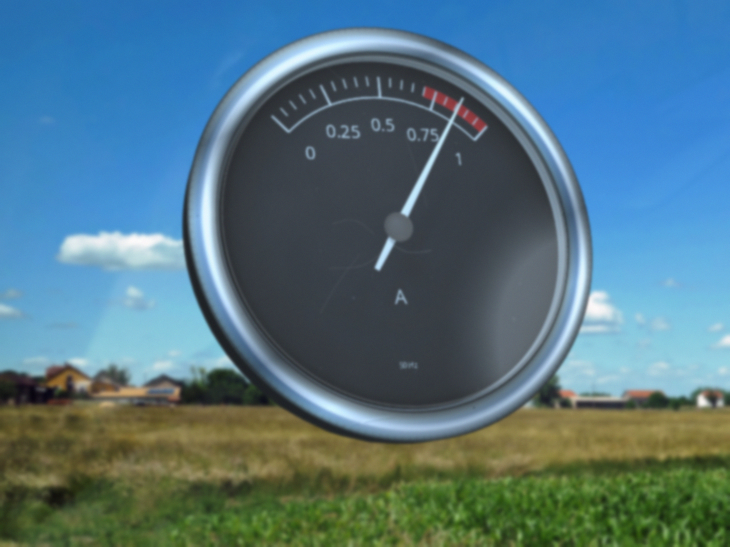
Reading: 0.85 A
